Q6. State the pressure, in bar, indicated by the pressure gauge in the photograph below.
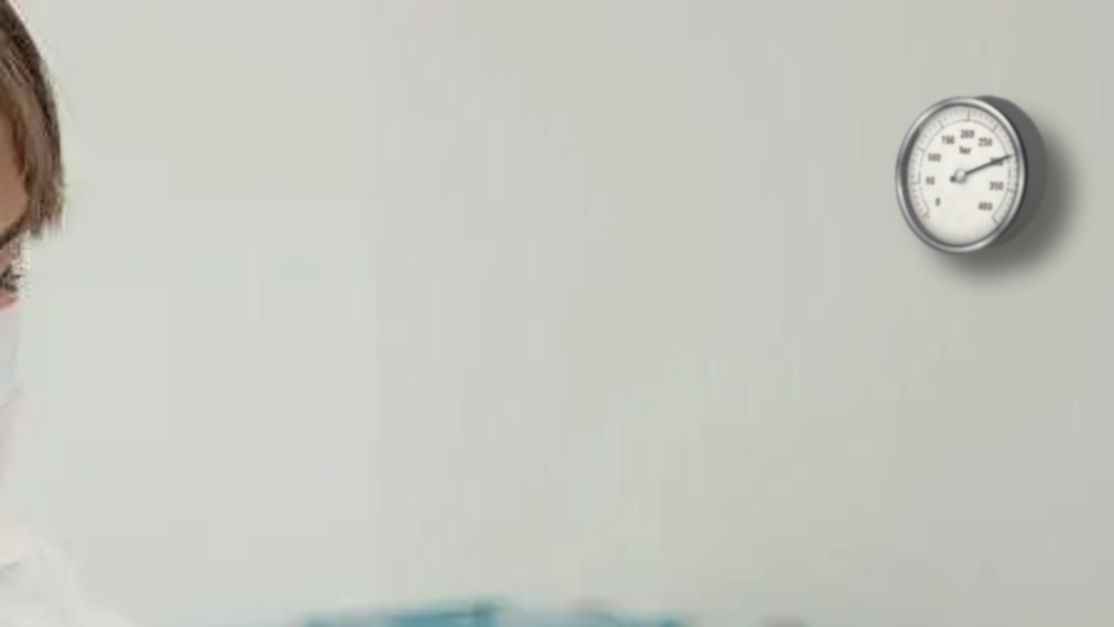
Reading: 300 bar
